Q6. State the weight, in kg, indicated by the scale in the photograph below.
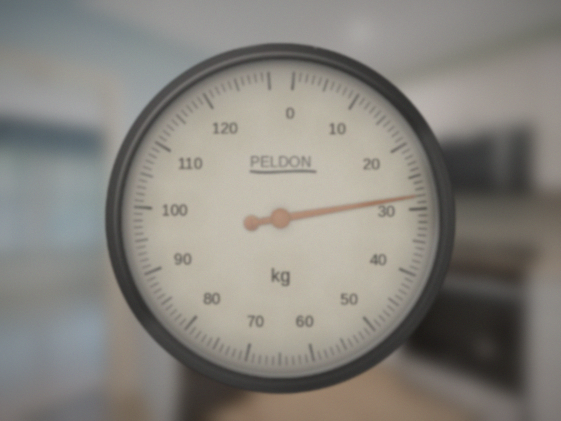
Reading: 28 kg
